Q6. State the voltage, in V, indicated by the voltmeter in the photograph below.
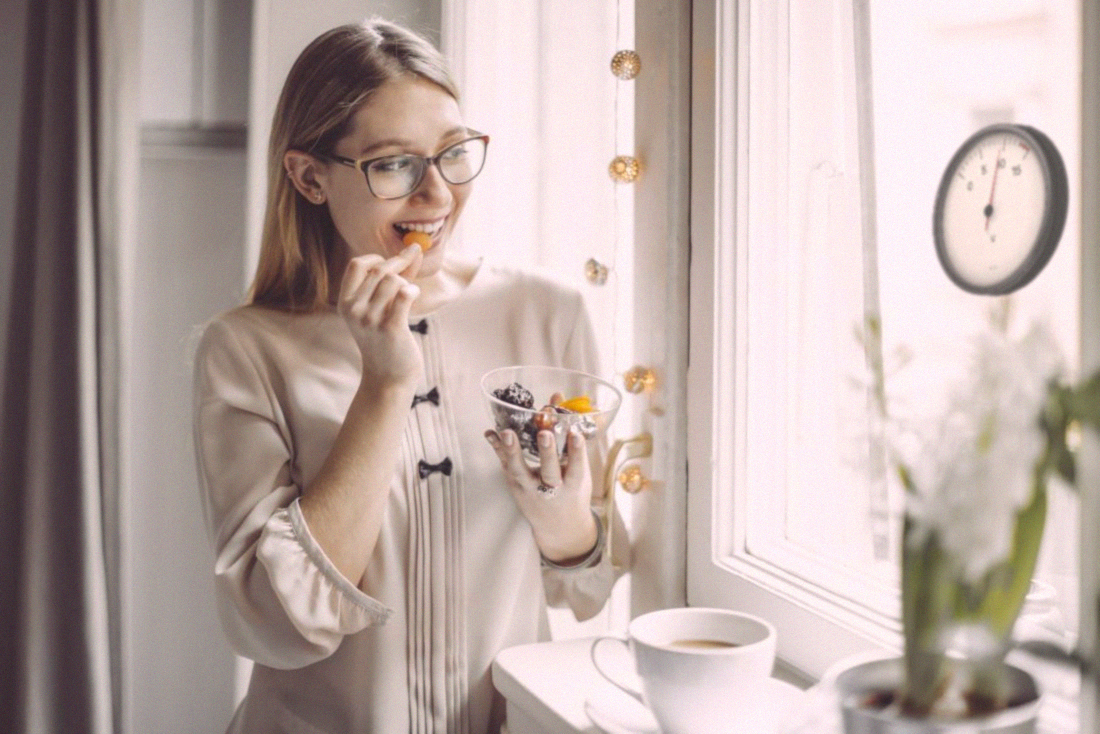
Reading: 10 V
